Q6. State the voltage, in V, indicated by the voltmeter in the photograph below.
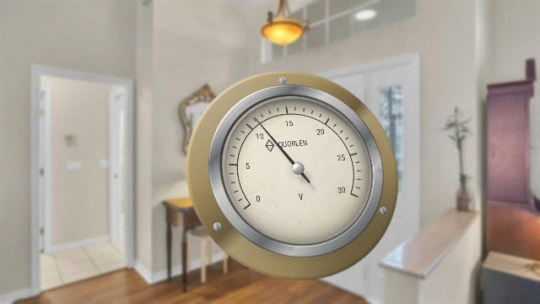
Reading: 11 V
